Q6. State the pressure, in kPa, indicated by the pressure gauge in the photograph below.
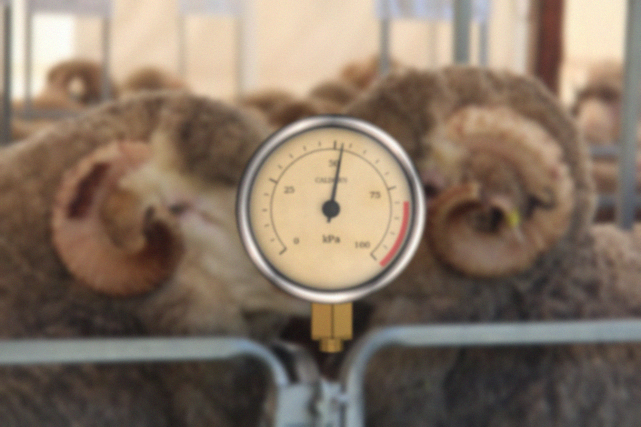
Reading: 52.5 kPa
